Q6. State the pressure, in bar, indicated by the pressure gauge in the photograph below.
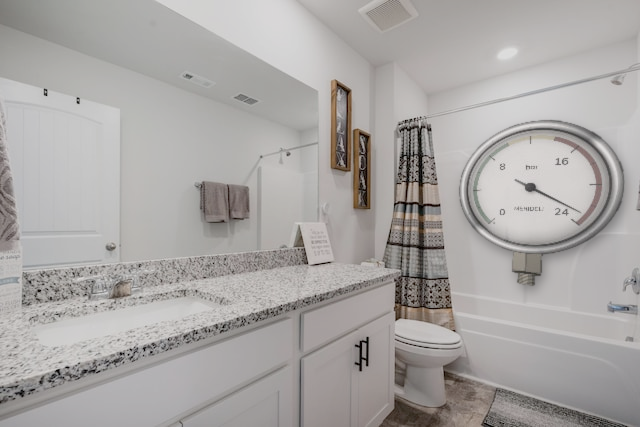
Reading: 23 bar
